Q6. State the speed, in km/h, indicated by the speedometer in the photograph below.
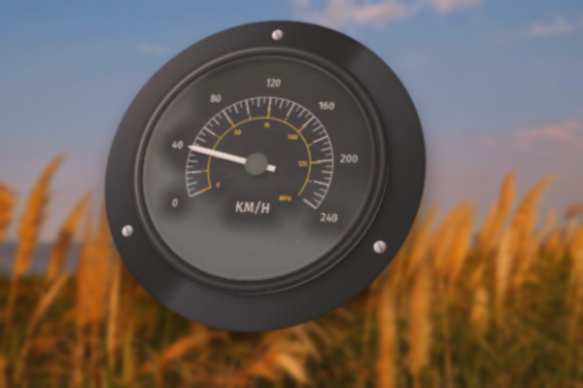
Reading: 40 km/h
